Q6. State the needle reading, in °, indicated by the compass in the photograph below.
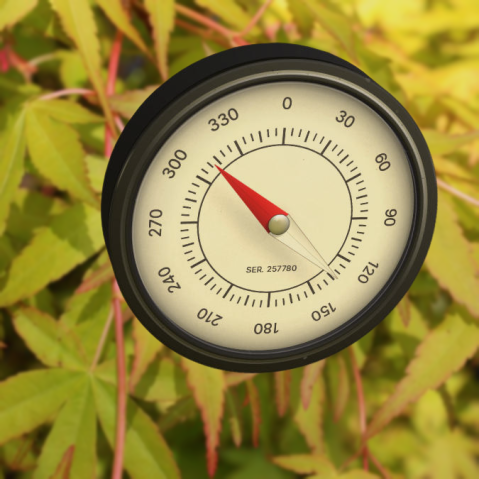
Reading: 312.5 °
